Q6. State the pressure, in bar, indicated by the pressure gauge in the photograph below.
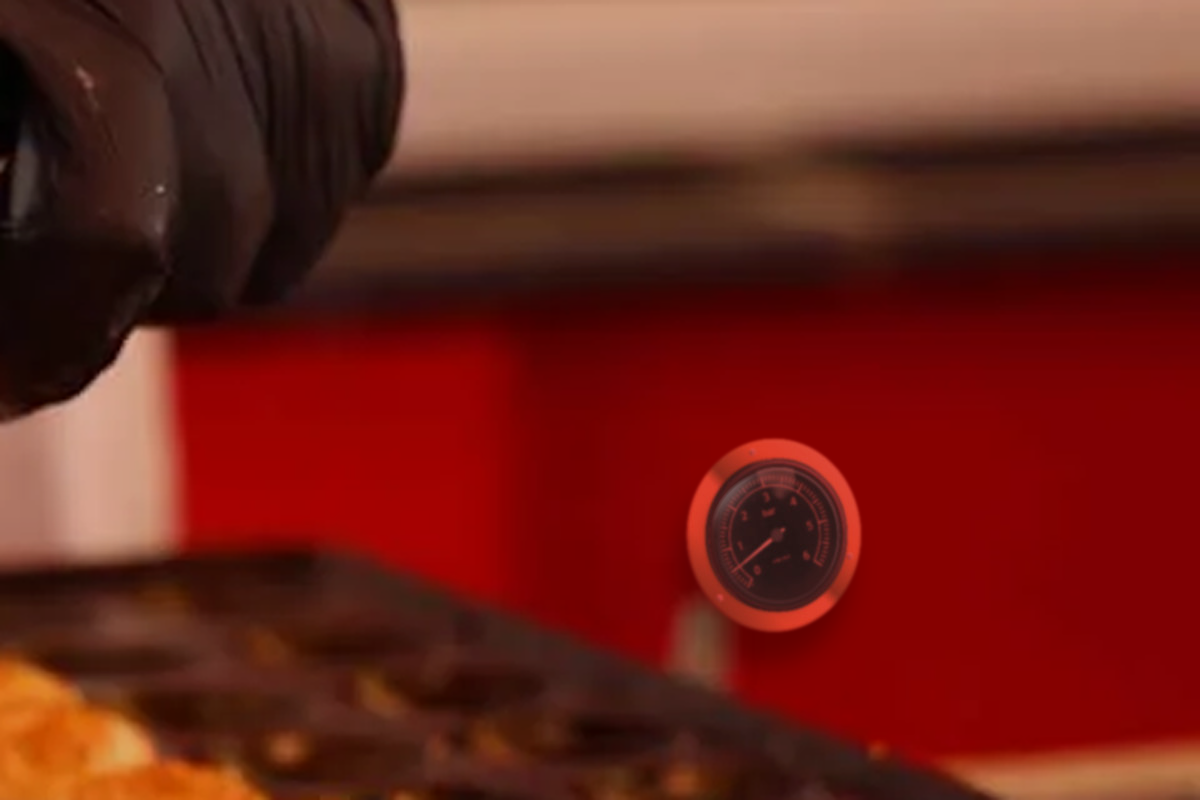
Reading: 0.5 bar
